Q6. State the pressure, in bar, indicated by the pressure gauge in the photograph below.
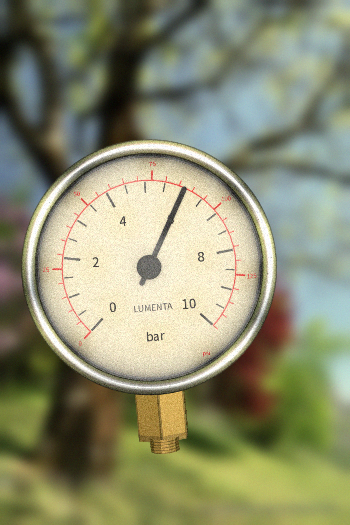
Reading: 6 bar
